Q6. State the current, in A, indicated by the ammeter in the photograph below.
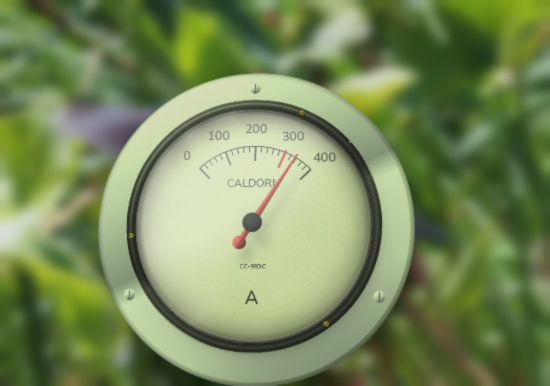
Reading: 340 A
